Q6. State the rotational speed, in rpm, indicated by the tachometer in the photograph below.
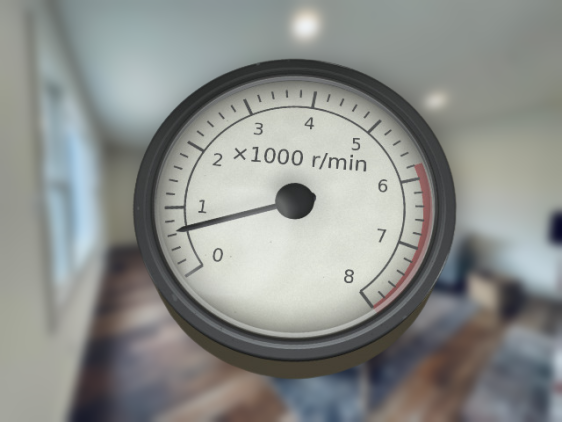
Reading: 600 rpm
